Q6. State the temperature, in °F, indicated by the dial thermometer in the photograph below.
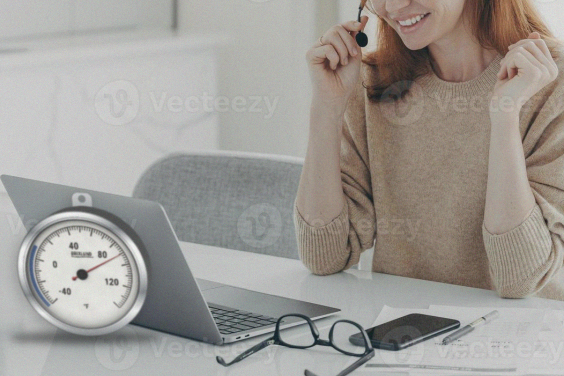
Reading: 90 °F
